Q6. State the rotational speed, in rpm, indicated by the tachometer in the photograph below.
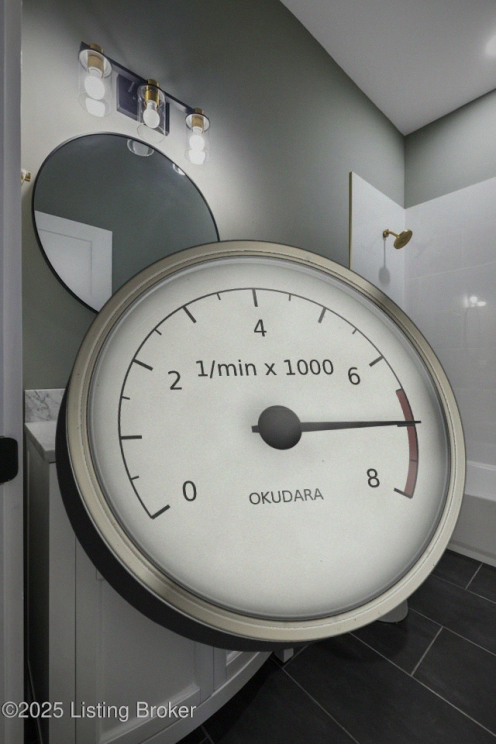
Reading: 7000 rpm
